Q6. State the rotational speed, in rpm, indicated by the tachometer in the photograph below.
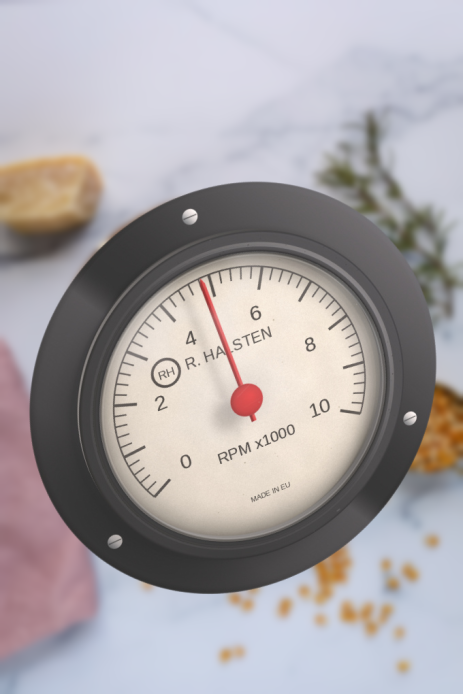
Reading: 4800 rpm
